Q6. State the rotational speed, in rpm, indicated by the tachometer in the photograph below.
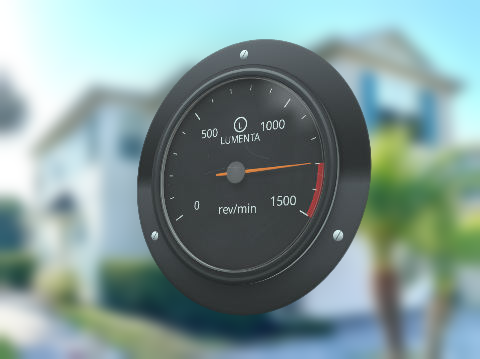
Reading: 1300 rpm
